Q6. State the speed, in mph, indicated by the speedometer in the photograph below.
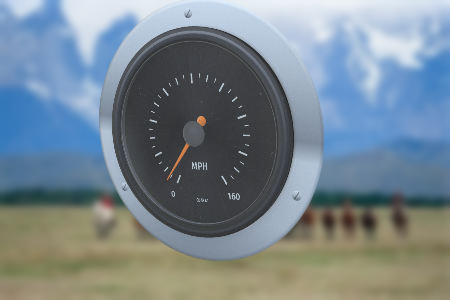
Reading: 5 mph
